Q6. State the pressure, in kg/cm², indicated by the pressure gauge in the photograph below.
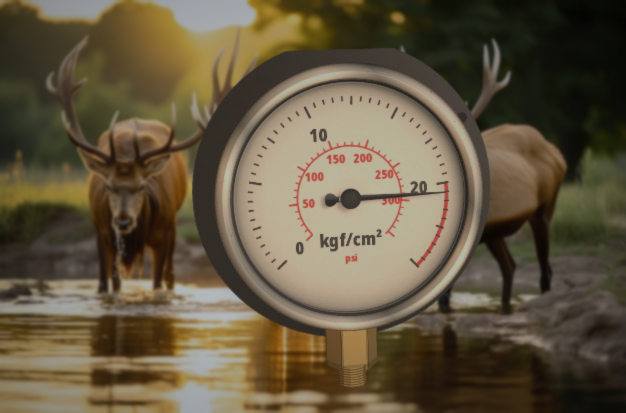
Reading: 20.5 kg/cm²
